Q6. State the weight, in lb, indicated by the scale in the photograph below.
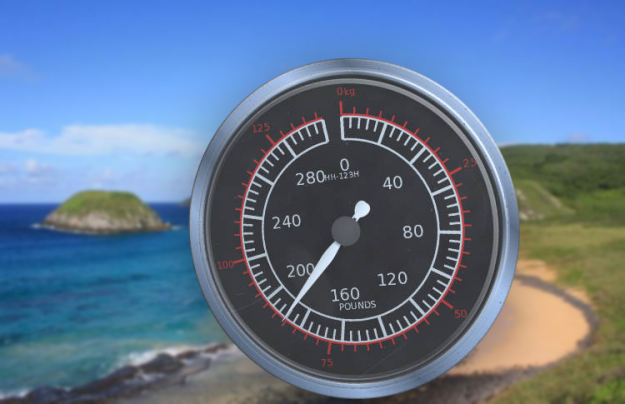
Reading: 188 lb
